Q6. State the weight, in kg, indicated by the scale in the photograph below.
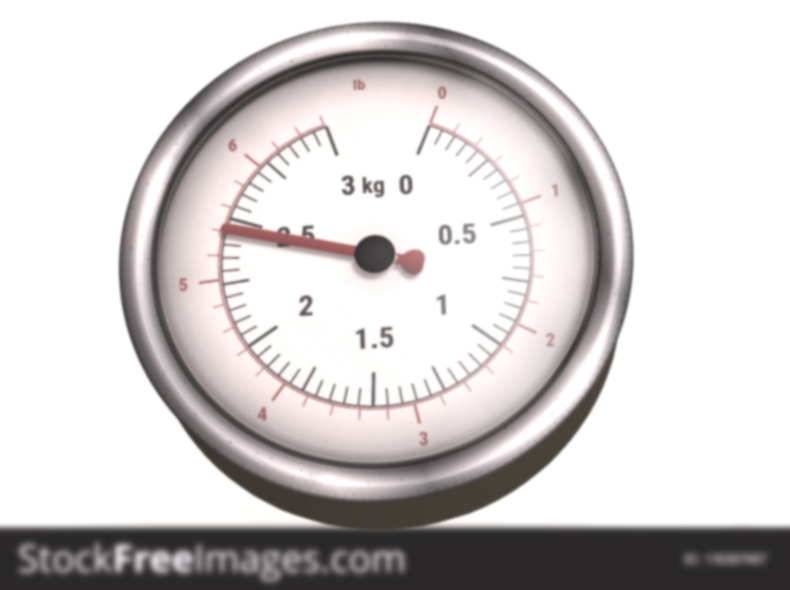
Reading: 2.45 kg
